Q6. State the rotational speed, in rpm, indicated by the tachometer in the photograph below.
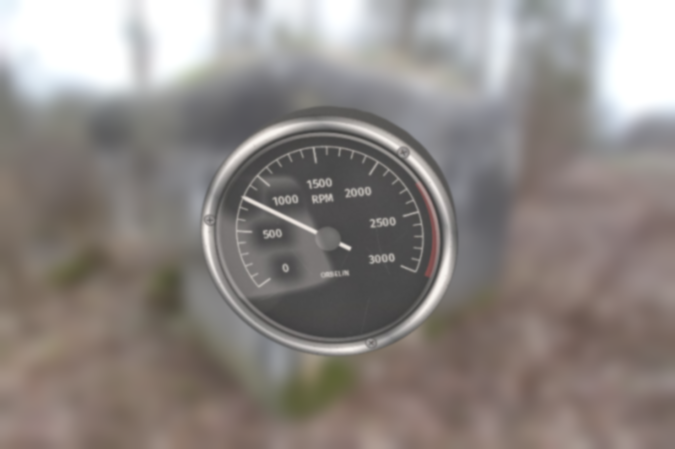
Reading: 800 rpm
